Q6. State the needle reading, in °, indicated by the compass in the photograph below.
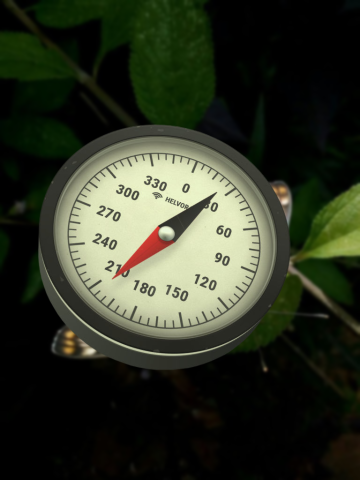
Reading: 205 °
